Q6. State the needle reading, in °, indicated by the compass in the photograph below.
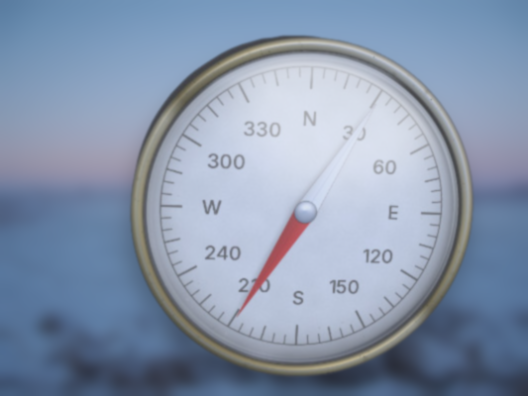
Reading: 210 °
